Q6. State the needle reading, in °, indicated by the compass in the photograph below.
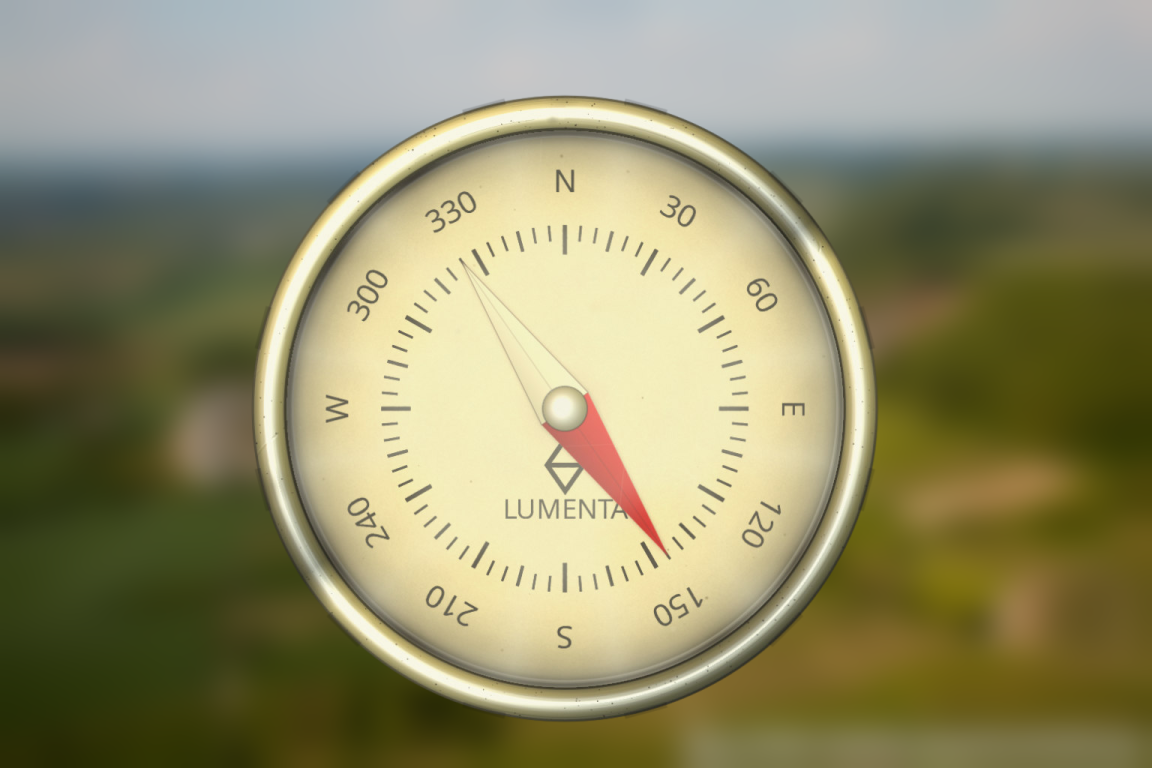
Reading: 145 °
